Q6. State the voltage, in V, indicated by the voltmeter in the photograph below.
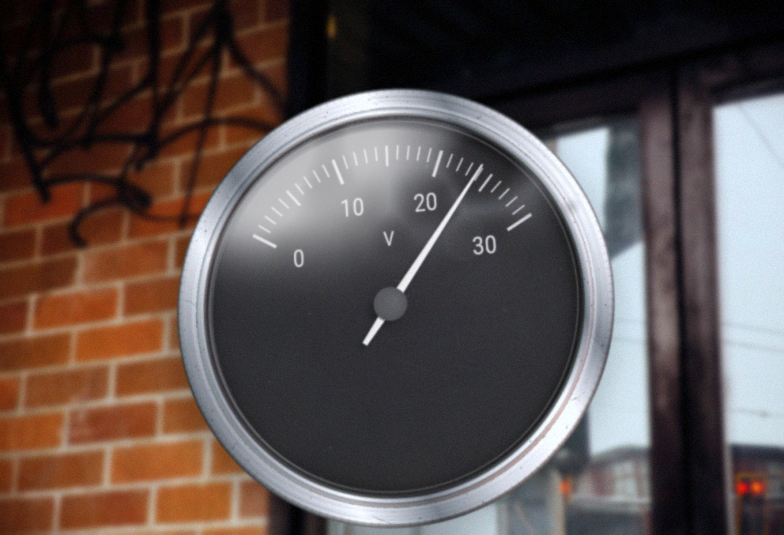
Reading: 24 V
